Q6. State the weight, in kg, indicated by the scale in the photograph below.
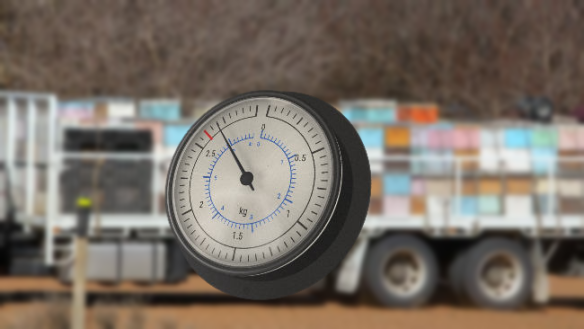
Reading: 2.7 kg
